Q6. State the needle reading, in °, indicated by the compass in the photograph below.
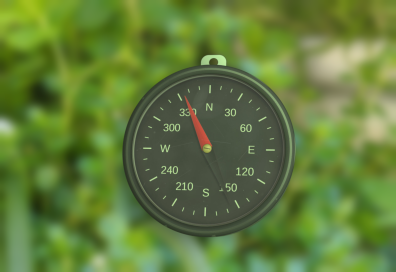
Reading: 335 °
